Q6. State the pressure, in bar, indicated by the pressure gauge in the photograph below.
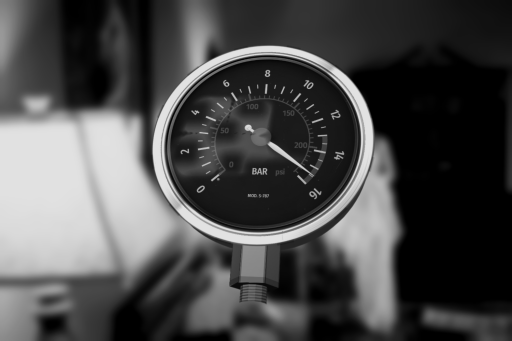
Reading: 15.5 bar
